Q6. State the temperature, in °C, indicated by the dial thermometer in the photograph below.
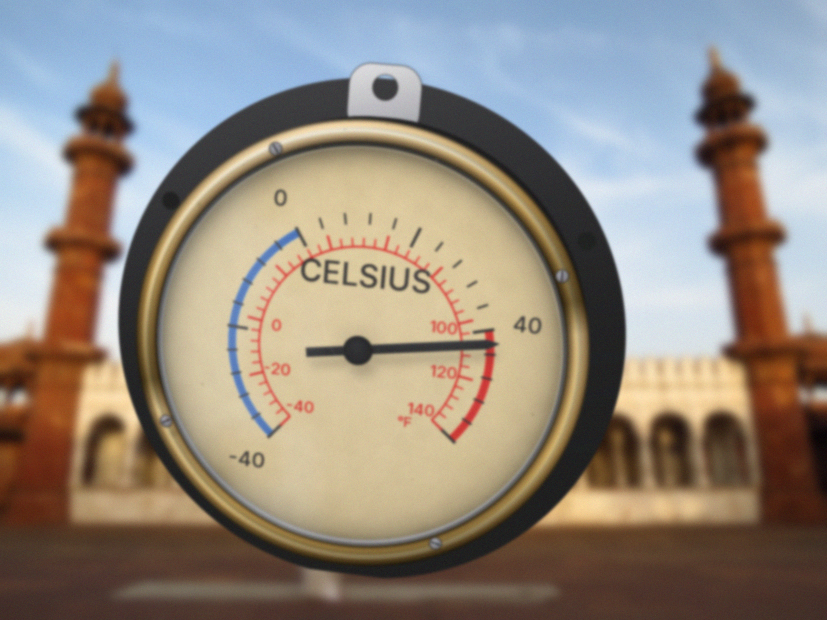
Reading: 42 °C
